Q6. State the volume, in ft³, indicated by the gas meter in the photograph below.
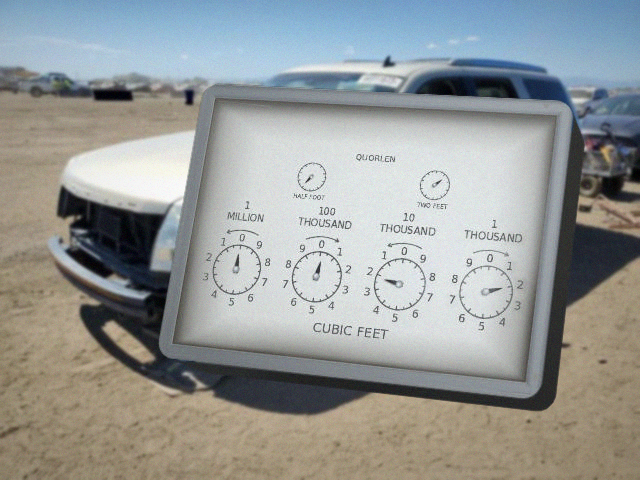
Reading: 2200 ft³
